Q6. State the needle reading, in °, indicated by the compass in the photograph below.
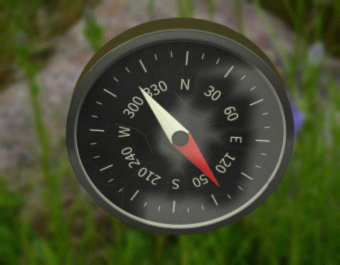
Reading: 140 °
